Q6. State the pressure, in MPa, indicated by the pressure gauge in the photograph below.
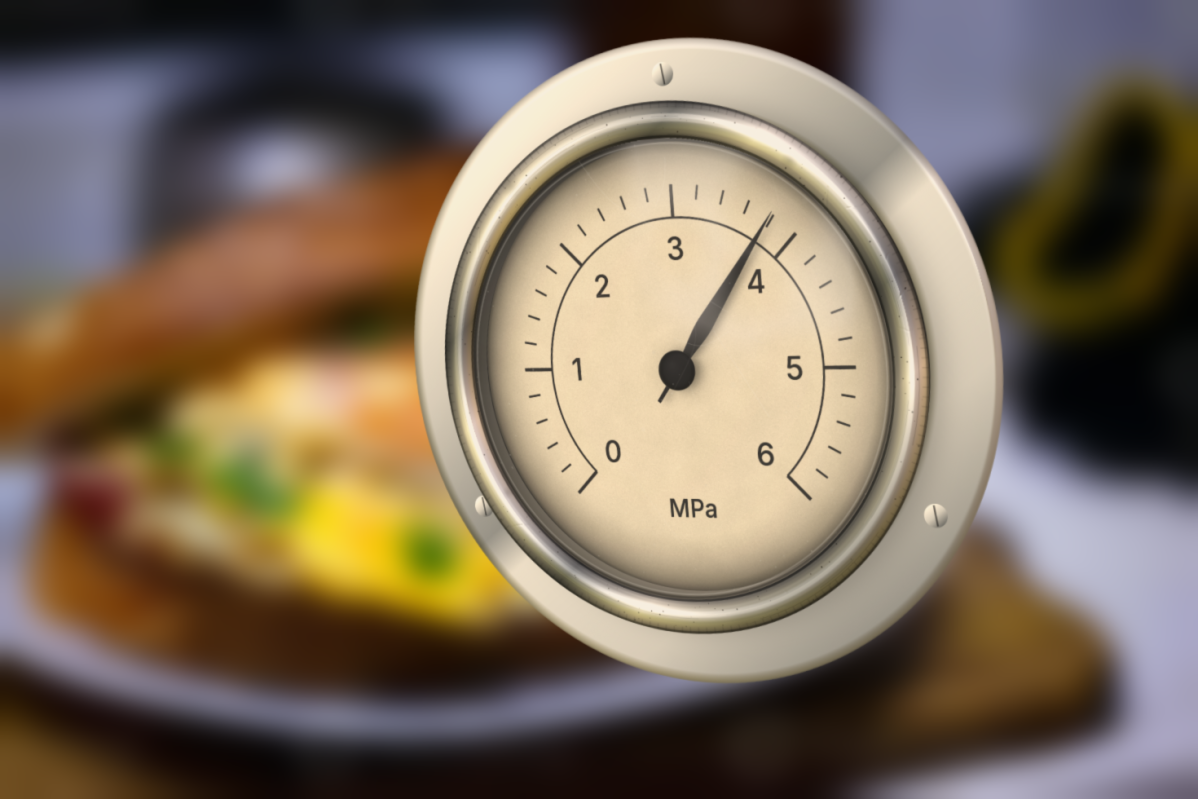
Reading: 3.8 MPa
